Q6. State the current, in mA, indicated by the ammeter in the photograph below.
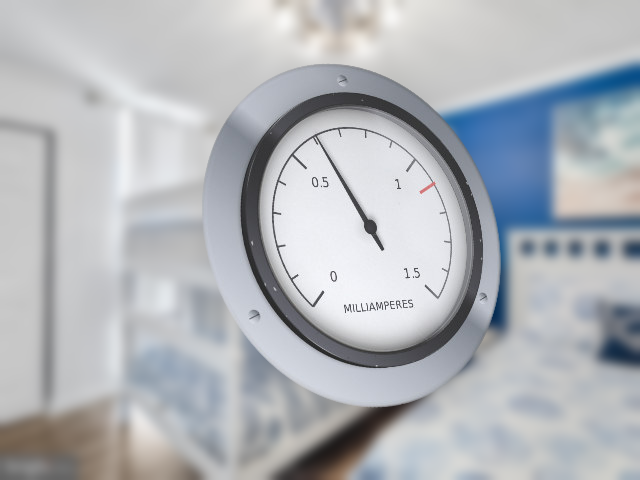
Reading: 0.6 mA
